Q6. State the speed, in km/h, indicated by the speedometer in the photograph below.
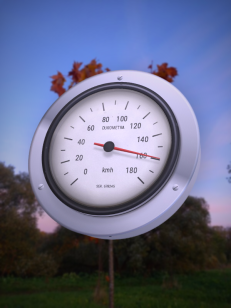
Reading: 160 km/h
